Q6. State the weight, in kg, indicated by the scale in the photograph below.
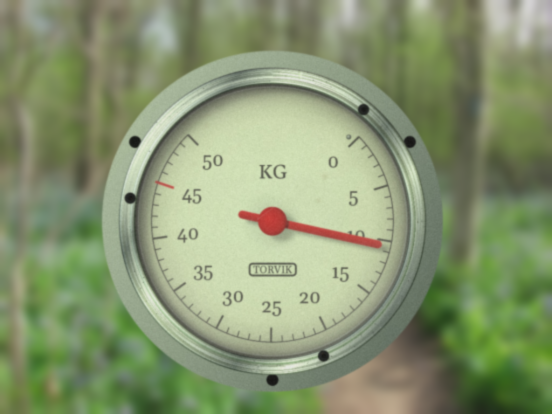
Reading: 10.5 kg
